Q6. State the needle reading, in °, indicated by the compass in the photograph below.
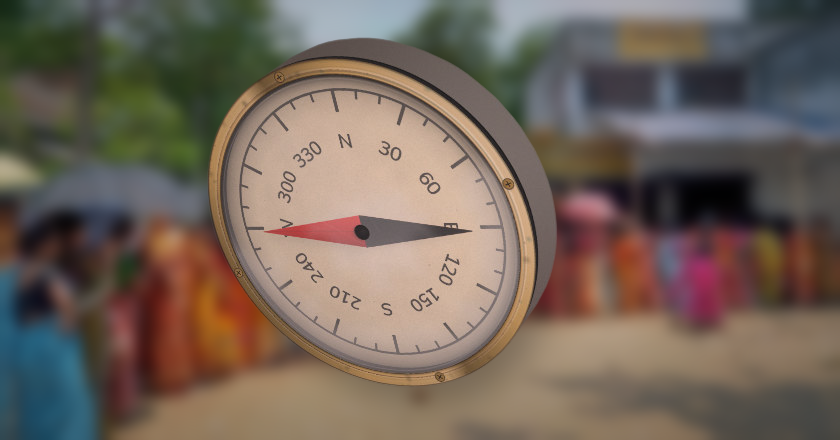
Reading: 270 °
